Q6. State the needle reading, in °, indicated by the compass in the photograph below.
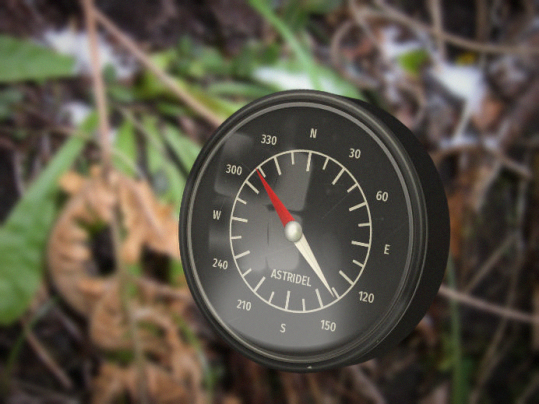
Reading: 315 °
